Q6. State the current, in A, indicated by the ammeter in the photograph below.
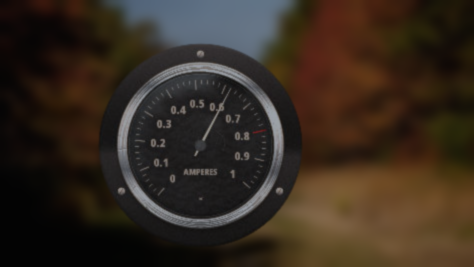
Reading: 0.62 A
